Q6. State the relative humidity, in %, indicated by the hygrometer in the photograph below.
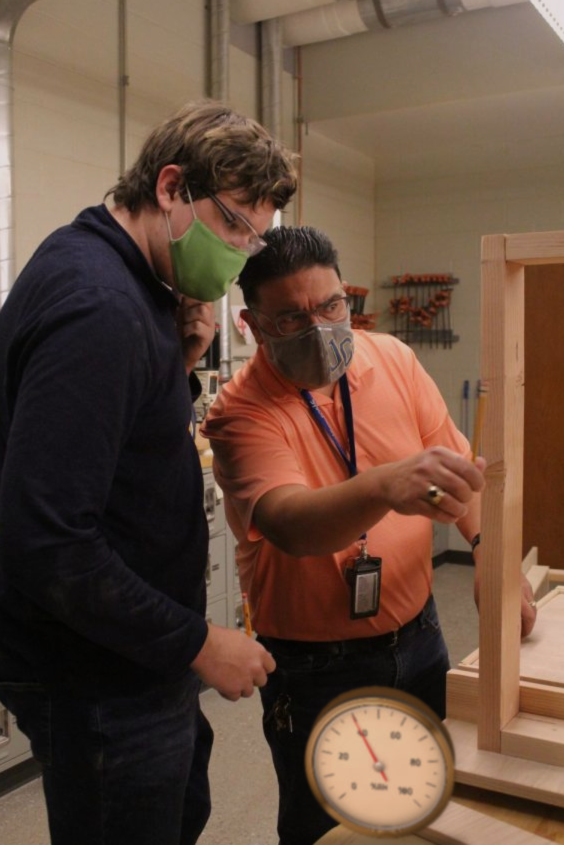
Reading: 40 %
